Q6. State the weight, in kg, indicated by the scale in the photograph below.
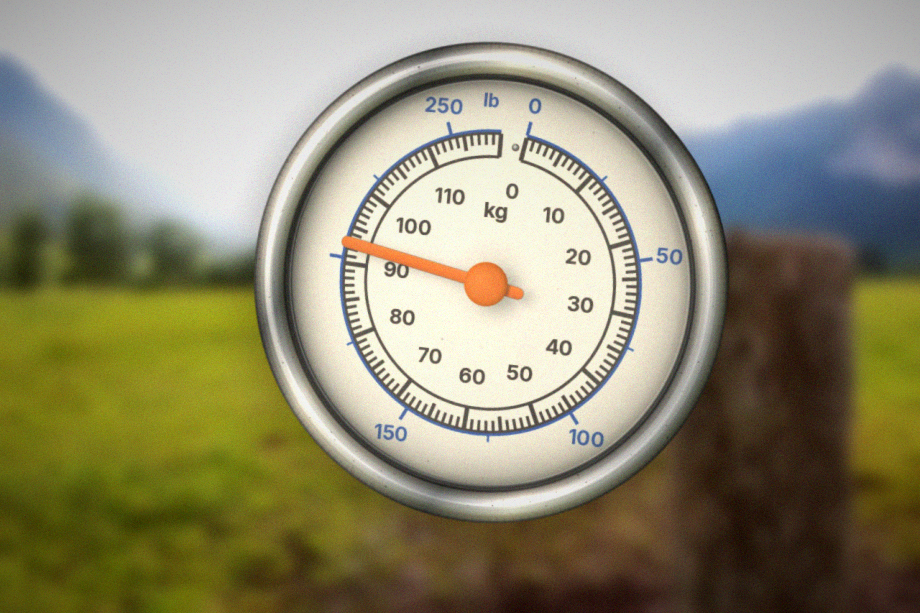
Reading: 93 kg
